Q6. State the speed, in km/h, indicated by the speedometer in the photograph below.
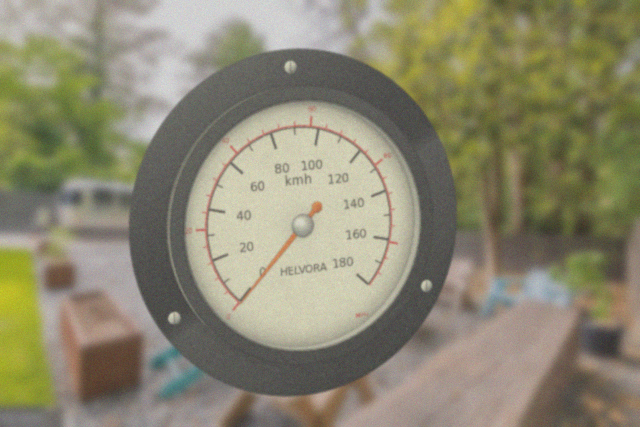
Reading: 0 km/h
